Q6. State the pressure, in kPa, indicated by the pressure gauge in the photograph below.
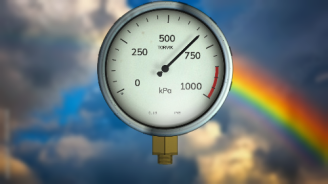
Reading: 675 kPa
